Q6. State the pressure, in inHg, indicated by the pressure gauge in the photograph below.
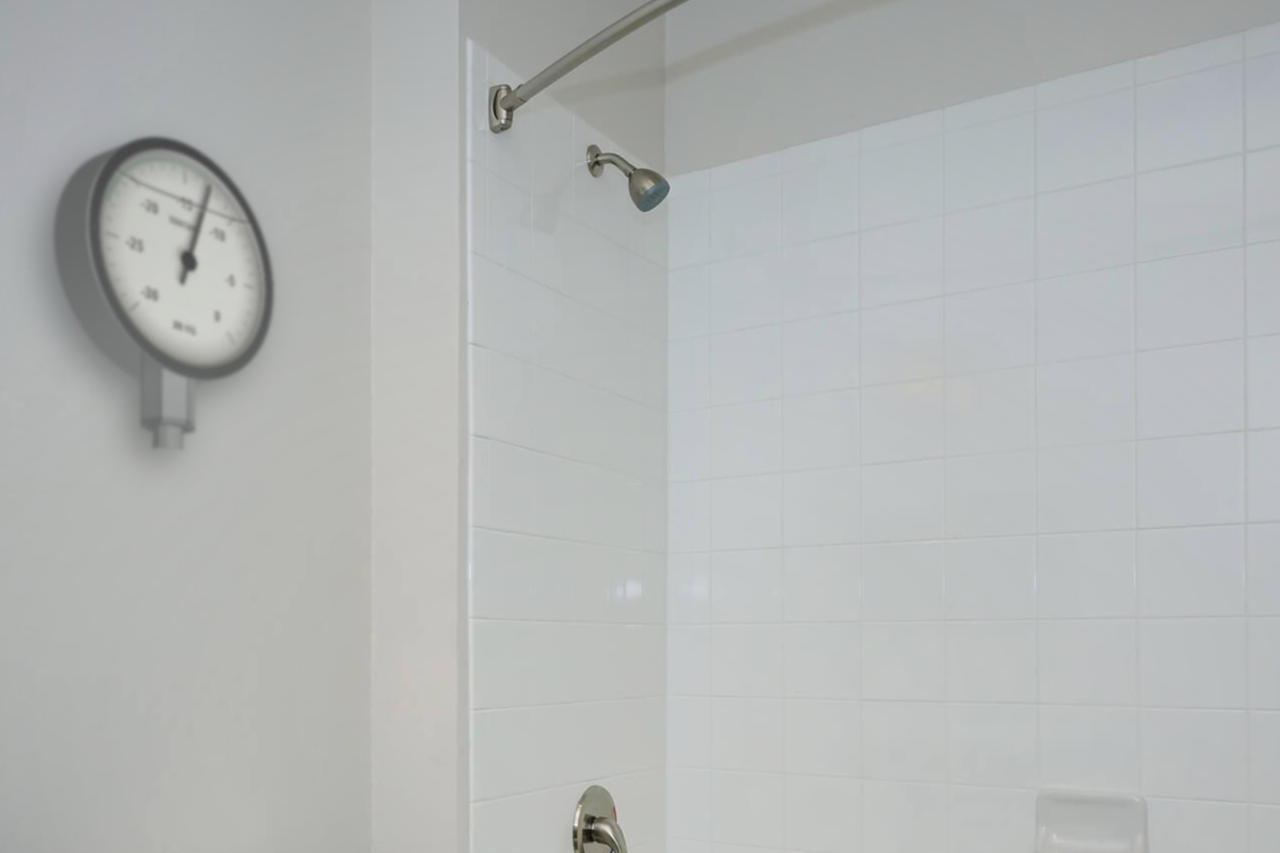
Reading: -13 inHg
